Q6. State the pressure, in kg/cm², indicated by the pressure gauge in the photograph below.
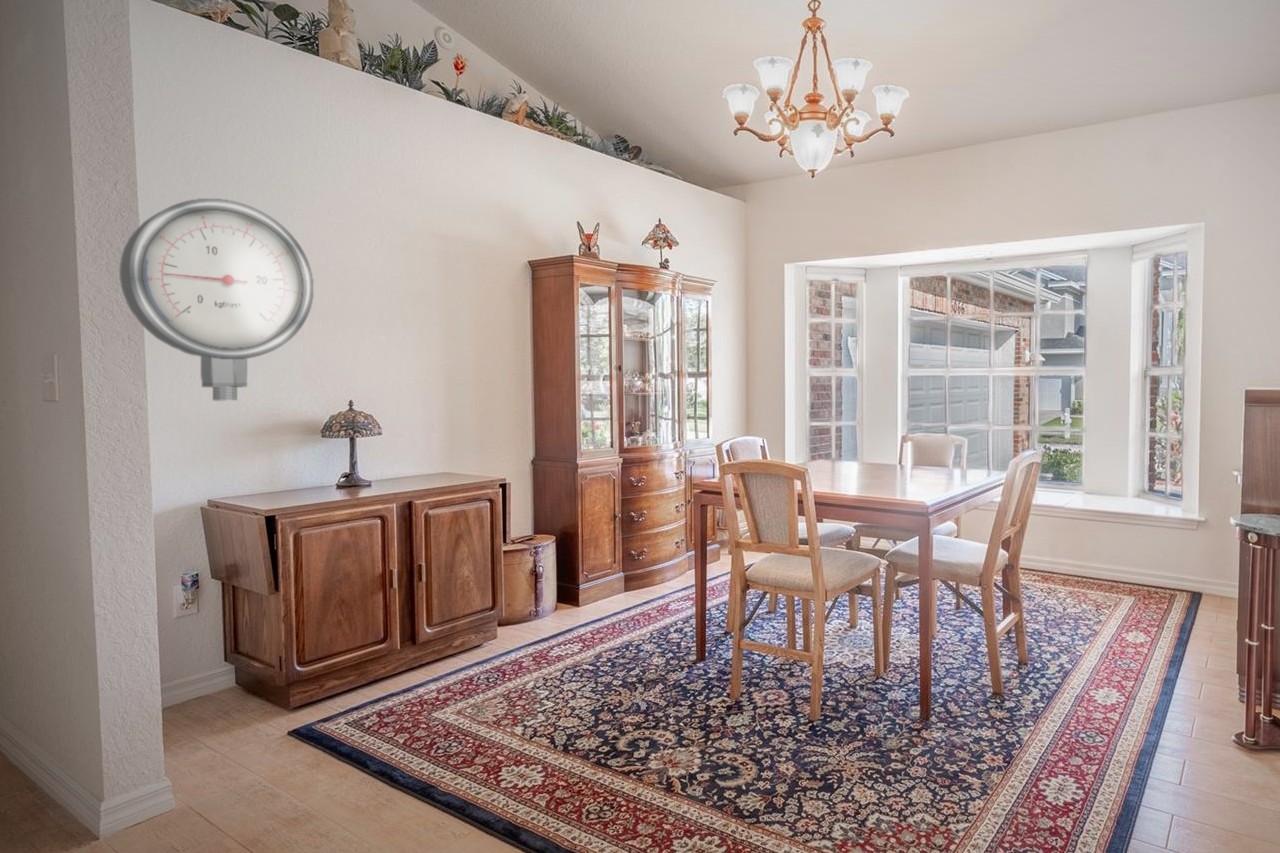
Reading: 4 kg/cm²
